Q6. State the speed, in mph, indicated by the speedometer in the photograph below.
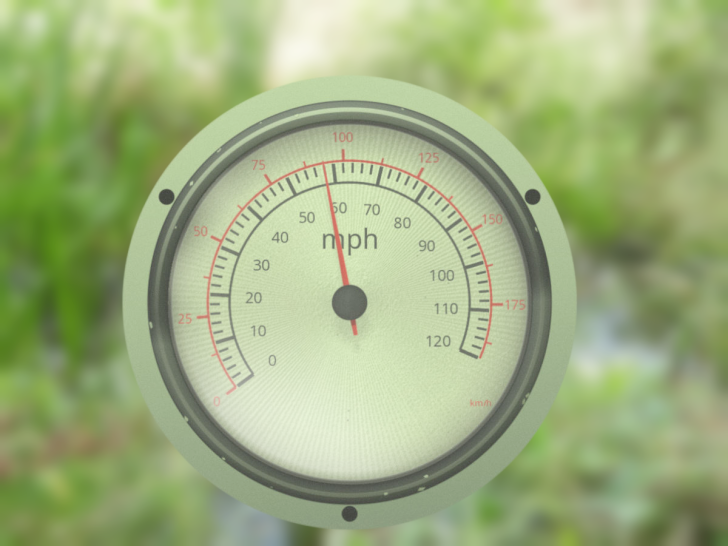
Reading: 58 mph
